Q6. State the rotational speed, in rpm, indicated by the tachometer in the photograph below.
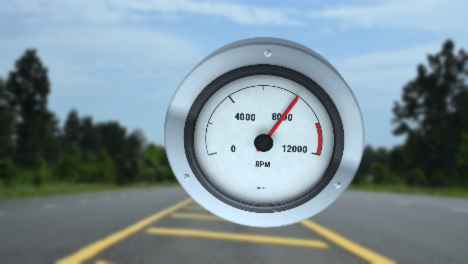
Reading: 8000 rpm
